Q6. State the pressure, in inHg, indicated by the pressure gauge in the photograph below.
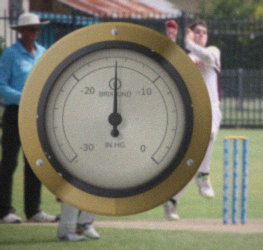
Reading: -15 inHg
